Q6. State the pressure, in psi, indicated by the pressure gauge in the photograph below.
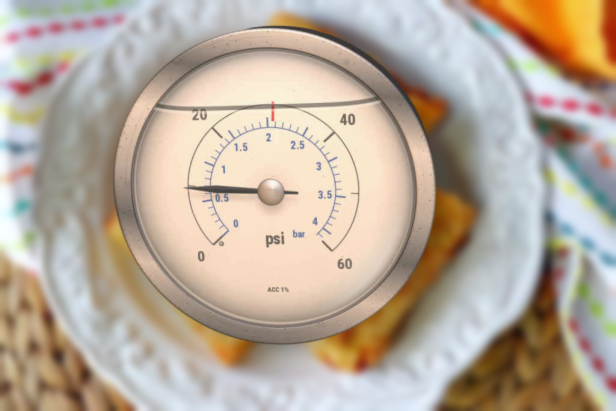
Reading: 10 psi
